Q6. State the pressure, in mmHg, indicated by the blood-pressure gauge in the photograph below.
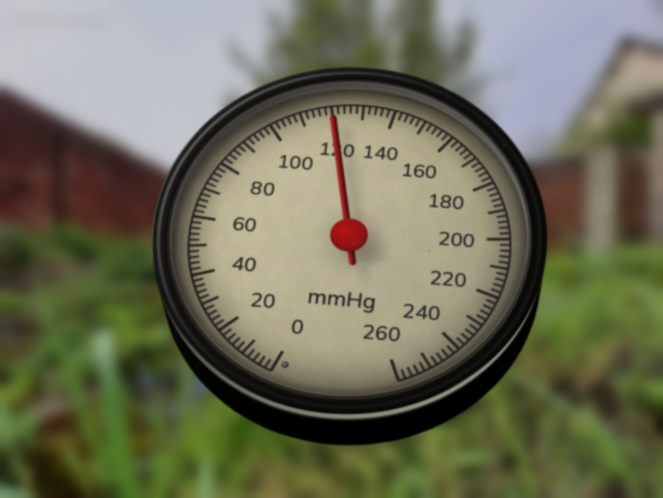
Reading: 120 mmHg
